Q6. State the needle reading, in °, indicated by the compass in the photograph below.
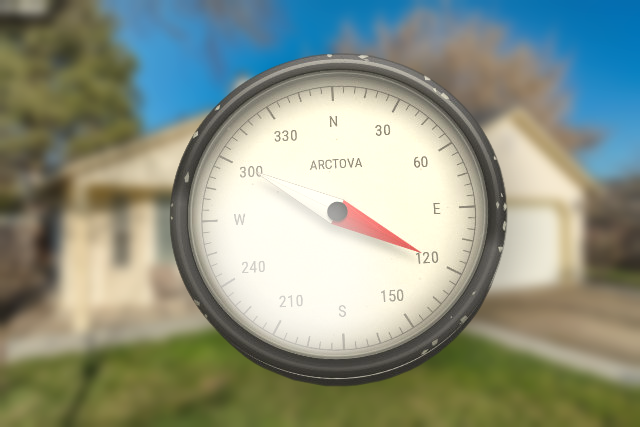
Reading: 120 °
